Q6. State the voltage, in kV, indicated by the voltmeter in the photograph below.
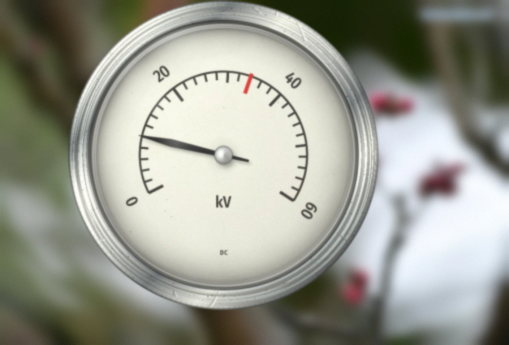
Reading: 10 kV
